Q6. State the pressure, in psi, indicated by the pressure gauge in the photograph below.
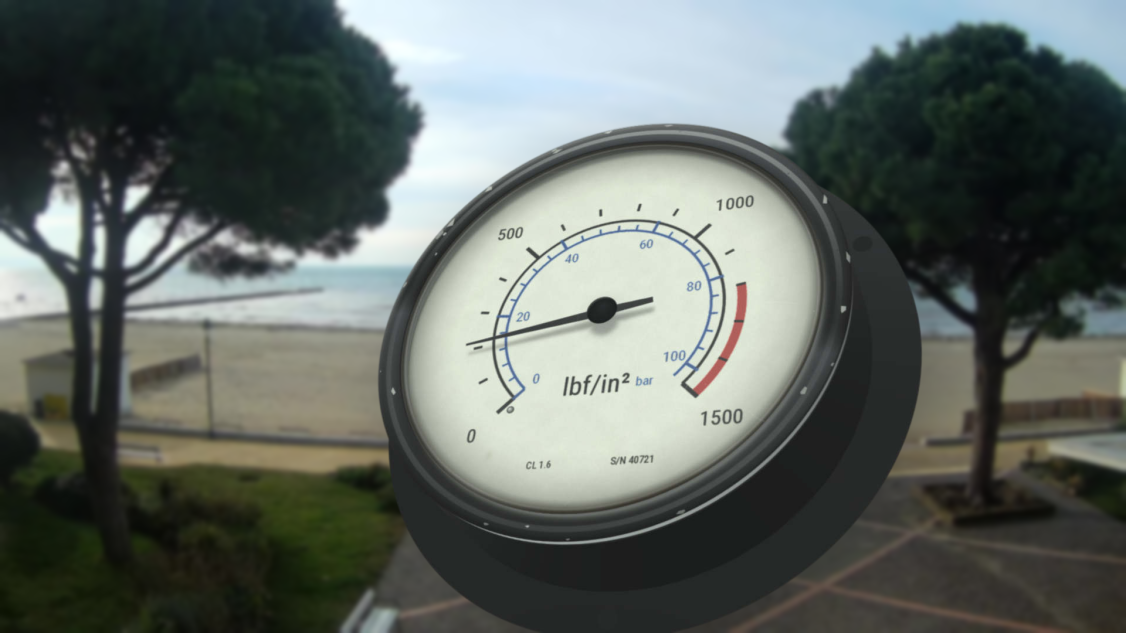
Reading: 200 psi
